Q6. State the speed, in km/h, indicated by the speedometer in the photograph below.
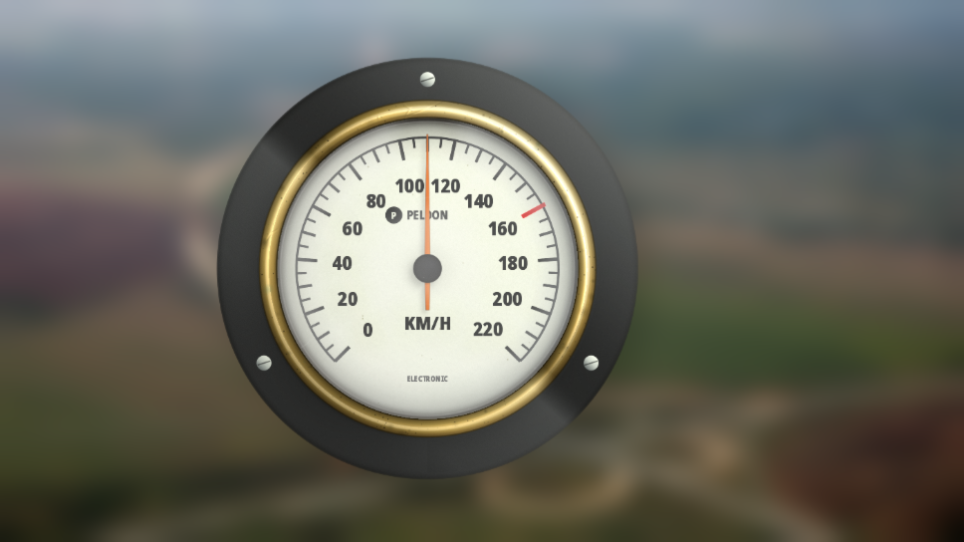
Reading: 110 km/h
